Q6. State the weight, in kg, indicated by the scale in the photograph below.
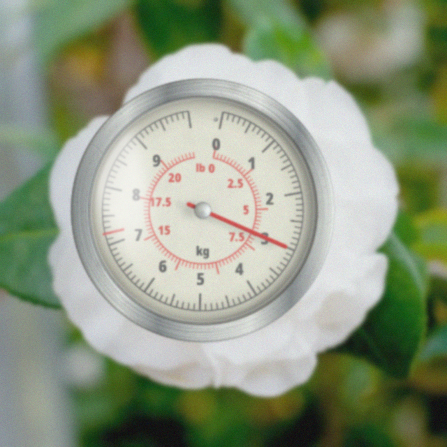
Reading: 3 kg
